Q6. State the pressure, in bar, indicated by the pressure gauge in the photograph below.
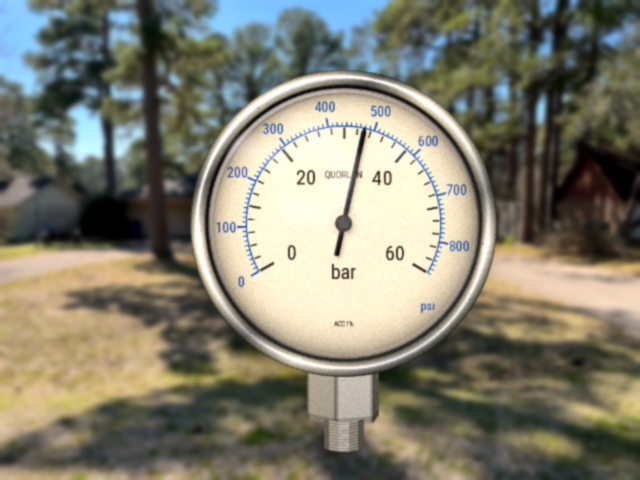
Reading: 33 bar
